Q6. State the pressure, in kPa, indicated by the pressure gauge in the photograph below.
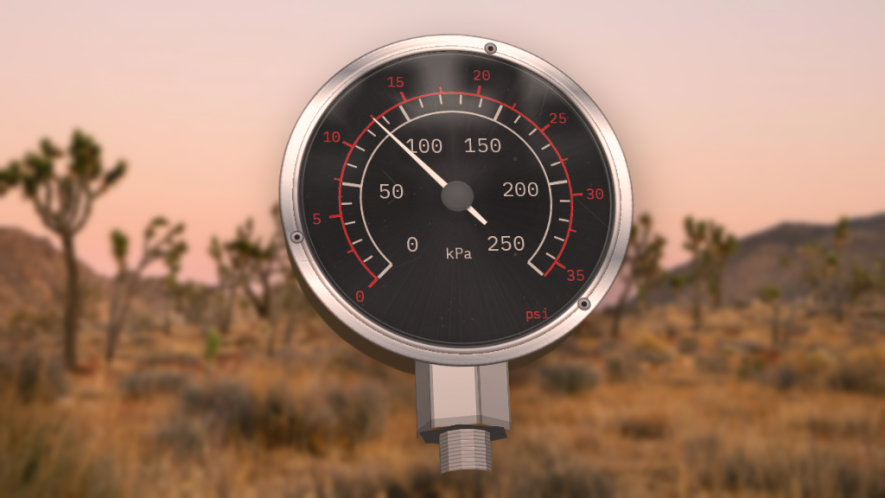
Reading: 85 kPa
